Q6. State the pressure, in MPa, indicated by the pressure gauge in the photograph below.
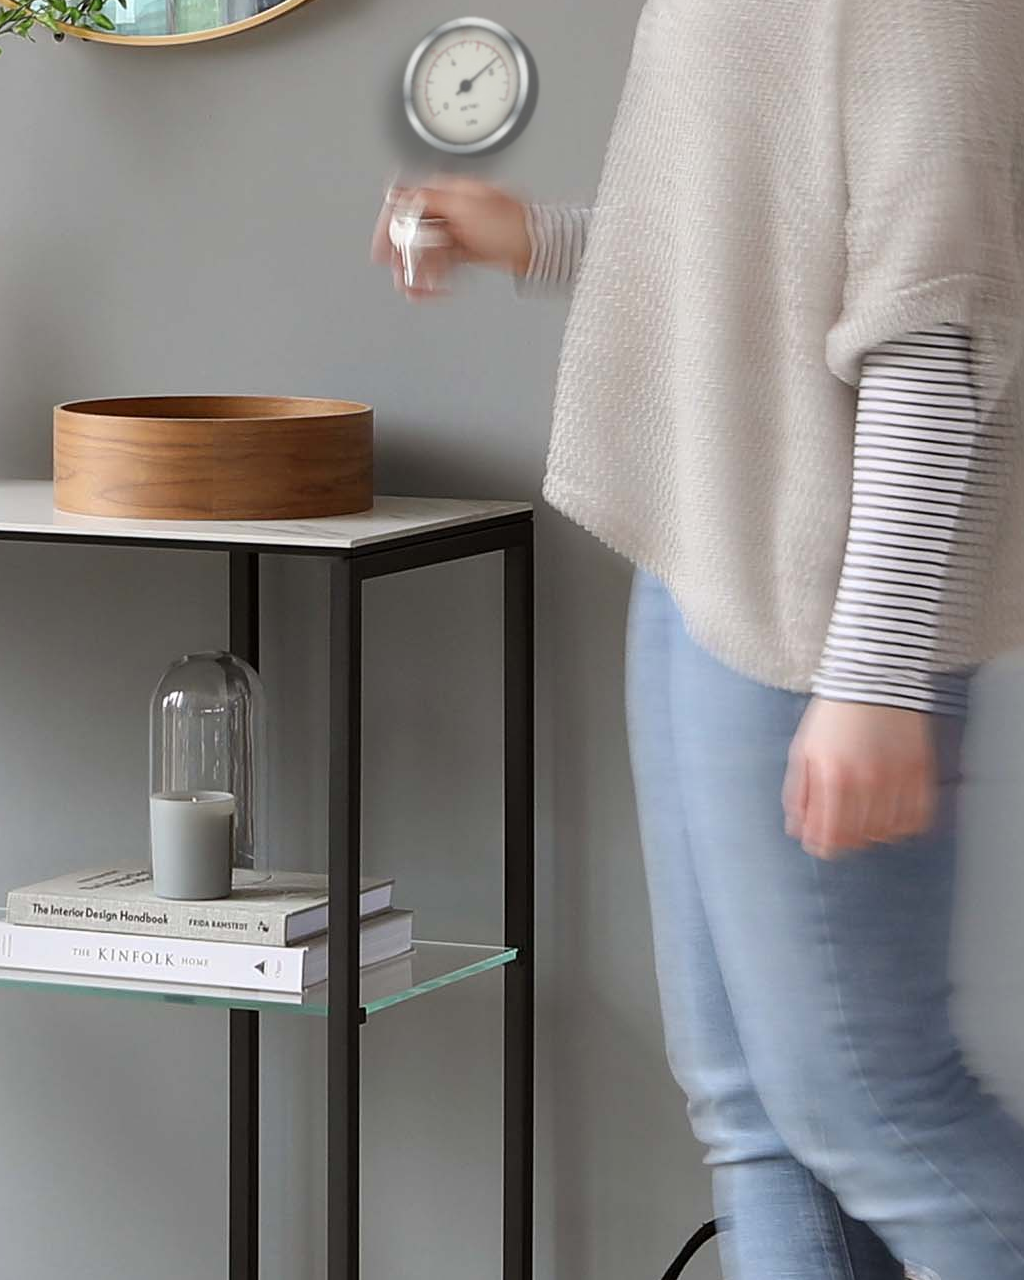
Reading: 7.5 MPa
